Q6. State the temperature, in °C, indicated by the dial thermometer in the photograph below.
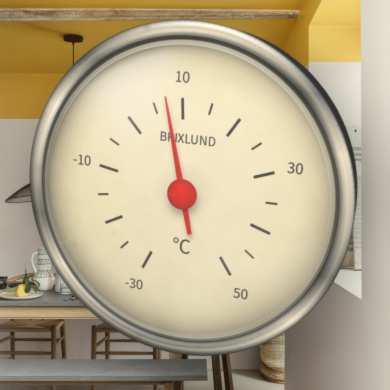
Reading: 7.5 °C
